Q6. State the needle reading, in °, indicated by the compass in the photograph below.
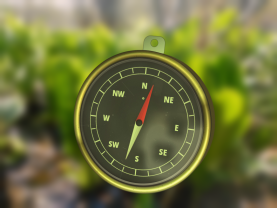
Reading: 15 °
